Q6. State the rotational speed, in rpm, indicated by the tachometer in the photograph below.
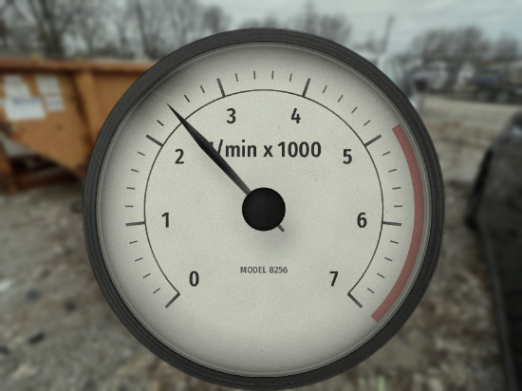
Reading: 2400 rpm
